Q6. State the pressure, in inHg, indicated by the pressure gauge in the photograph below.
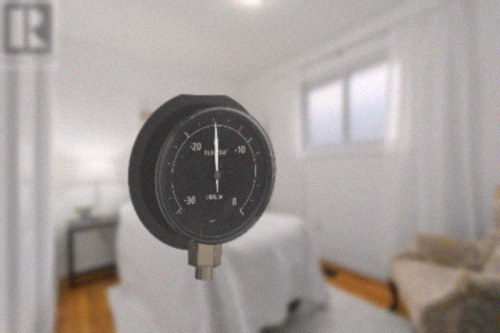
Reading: -16 inHg
